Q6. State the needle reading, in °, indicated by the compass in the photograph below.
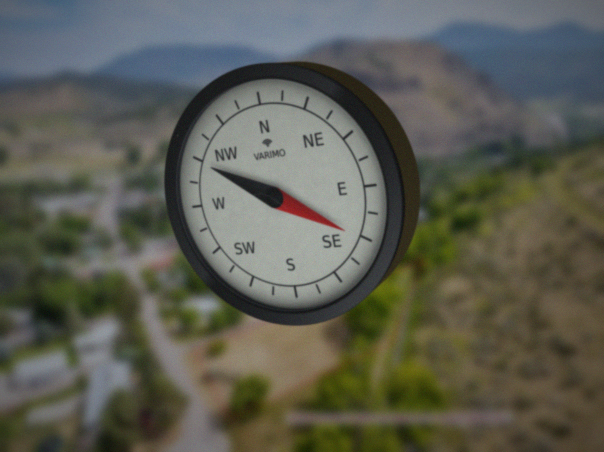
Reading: 120 °
